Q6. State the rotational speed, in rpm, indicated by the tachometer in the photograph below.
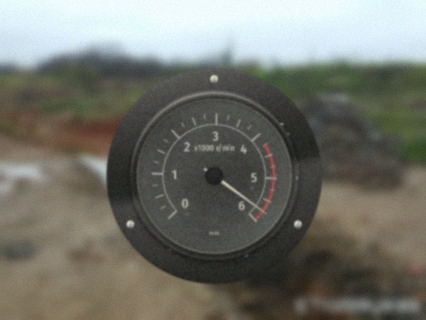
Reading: 5750 rpm
